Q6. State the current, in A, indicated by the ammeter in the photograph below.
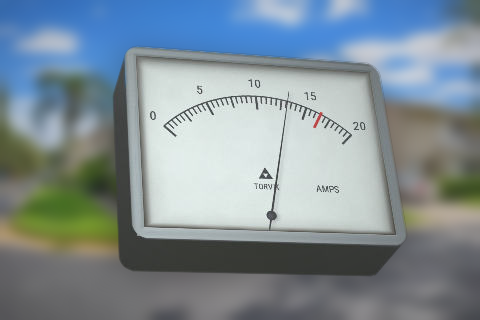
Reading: 13 A
